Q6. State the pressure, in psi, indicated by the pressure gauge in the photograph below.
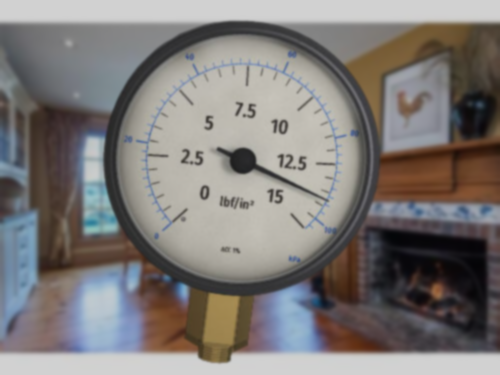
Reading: 13.75 psi
